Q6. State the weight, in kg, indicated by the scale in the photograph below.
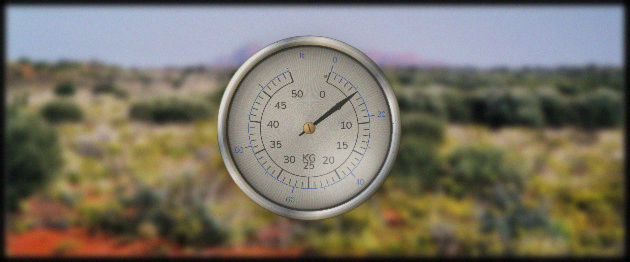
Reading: 5 kg
